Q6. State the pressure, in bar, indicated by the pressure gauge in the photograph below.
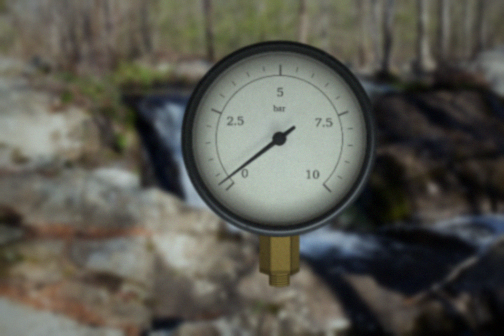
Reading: 0.25 bar
